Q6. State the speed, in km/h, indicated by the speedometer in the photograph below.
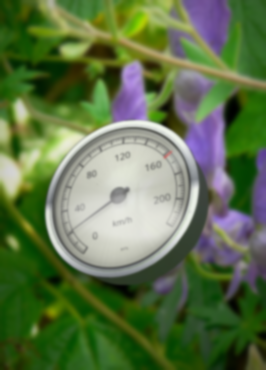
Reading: 20 km/h
